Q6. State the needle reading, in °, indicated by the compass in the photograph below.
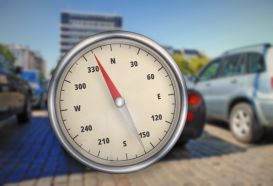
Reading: 340 °
